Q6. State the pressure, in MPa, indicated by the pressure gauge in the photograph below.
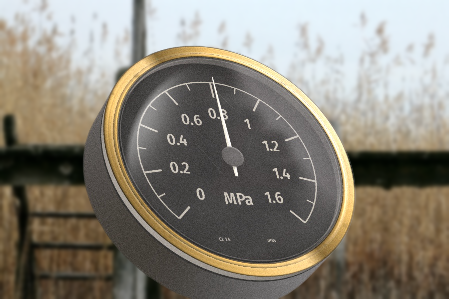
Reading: 0.8 MPa
